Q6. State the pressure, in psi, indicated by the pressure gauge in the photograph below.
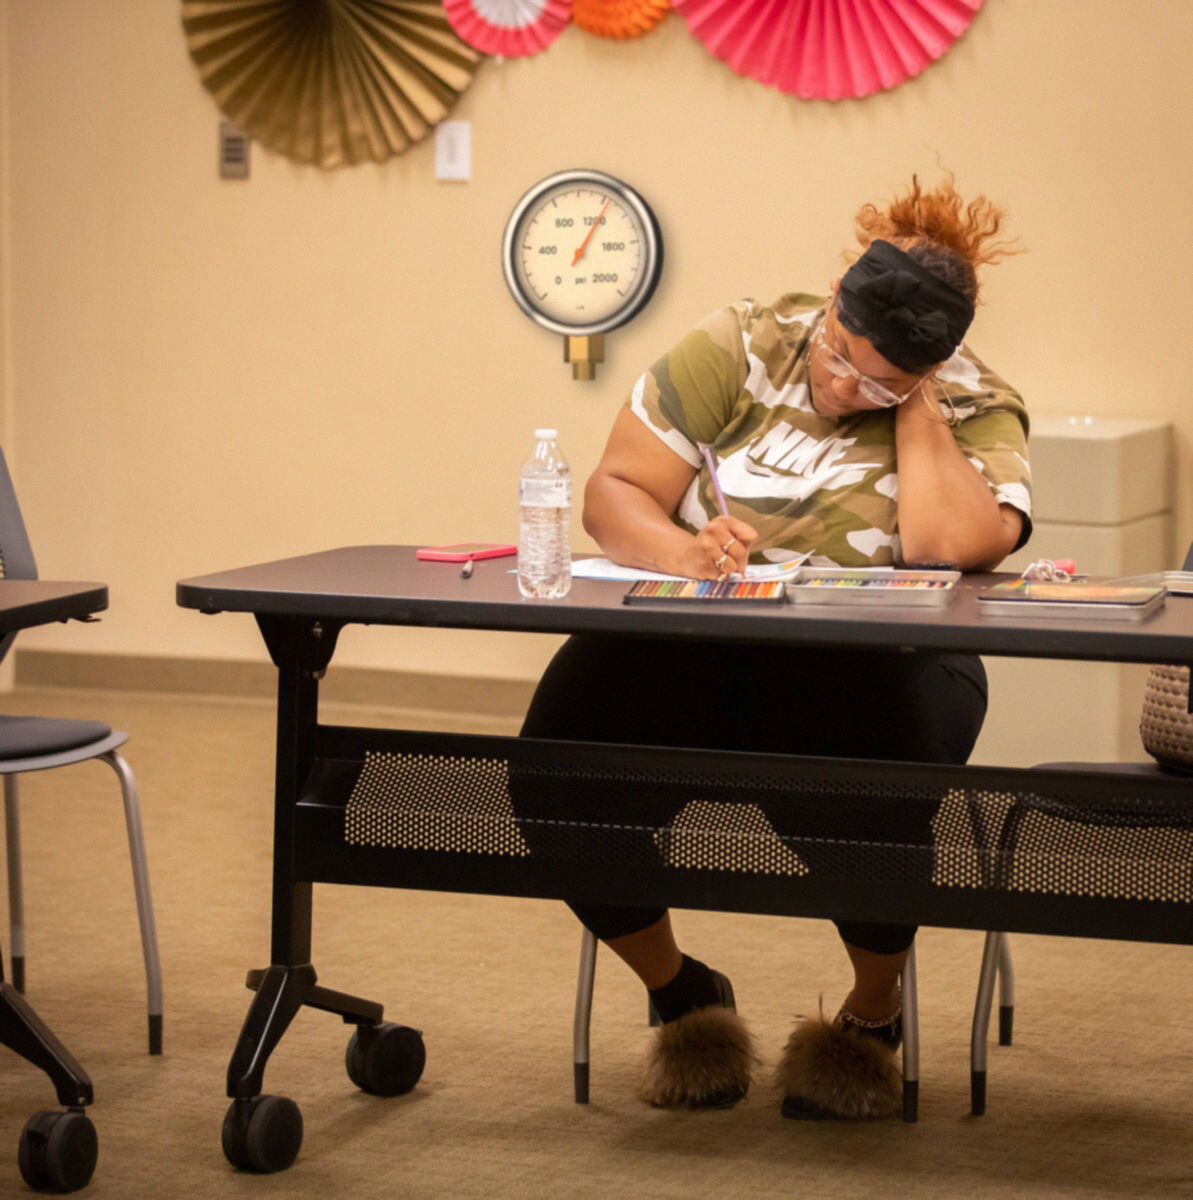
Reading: 1250 psi
